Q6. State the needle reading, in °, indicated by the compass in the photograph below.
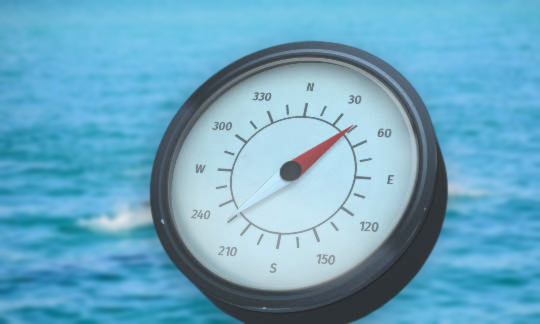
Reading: 45 °
